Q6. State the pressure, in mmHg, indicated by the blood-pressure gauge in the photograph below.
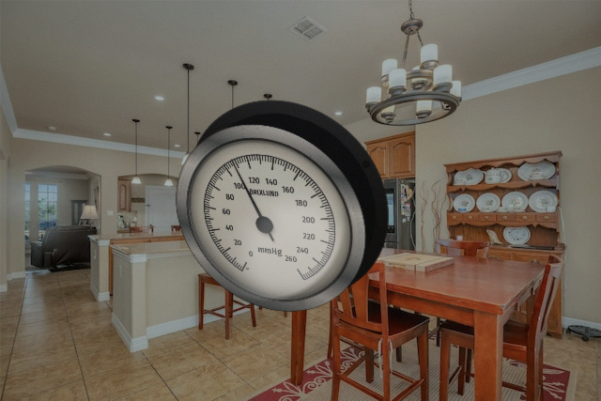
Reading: 110 mmHg
